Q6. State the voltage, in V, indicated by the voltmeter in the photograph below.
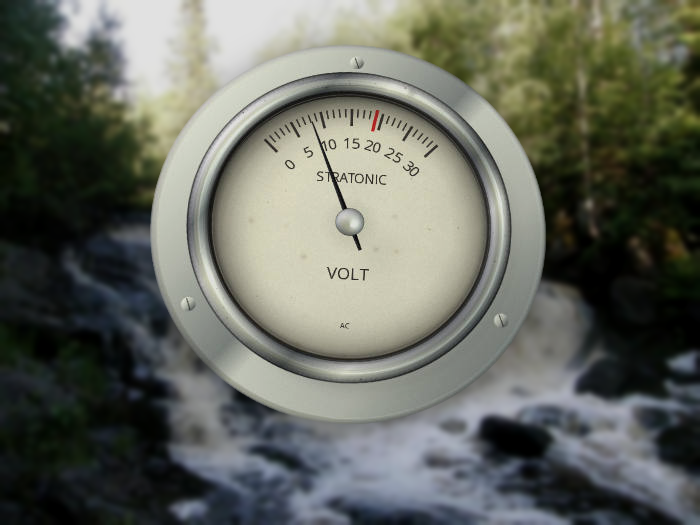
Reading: 8 V
